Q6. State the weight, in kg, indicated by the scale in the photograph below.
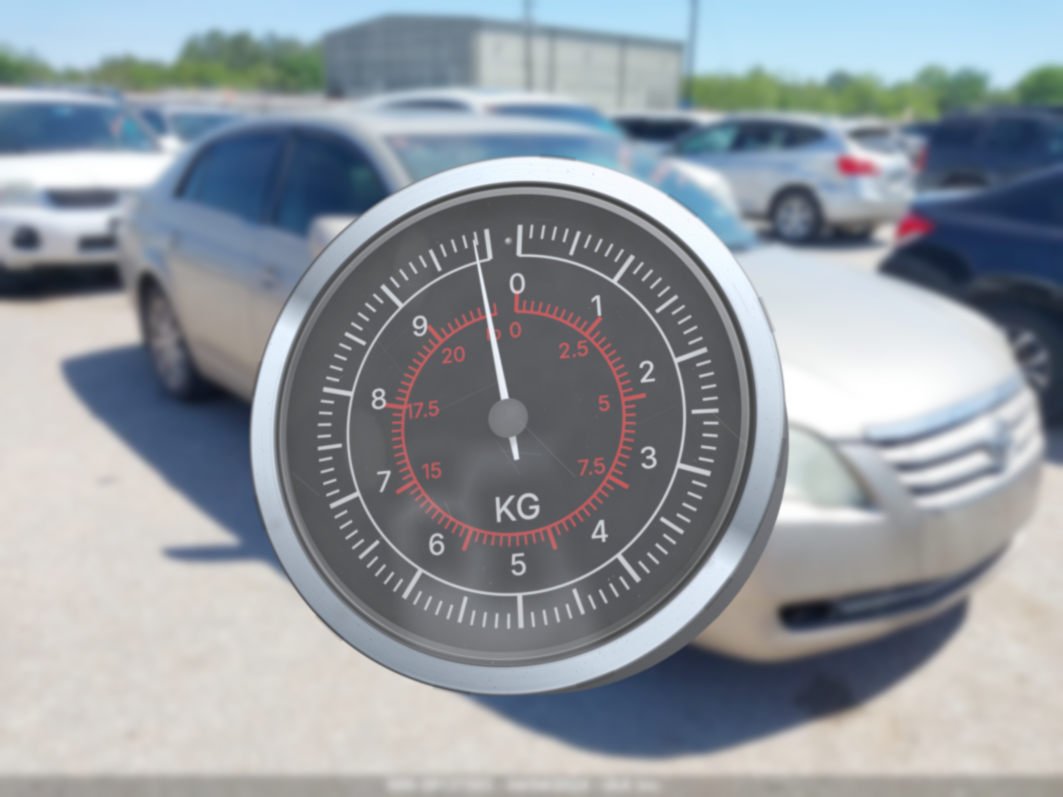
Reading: 9.9 kg
